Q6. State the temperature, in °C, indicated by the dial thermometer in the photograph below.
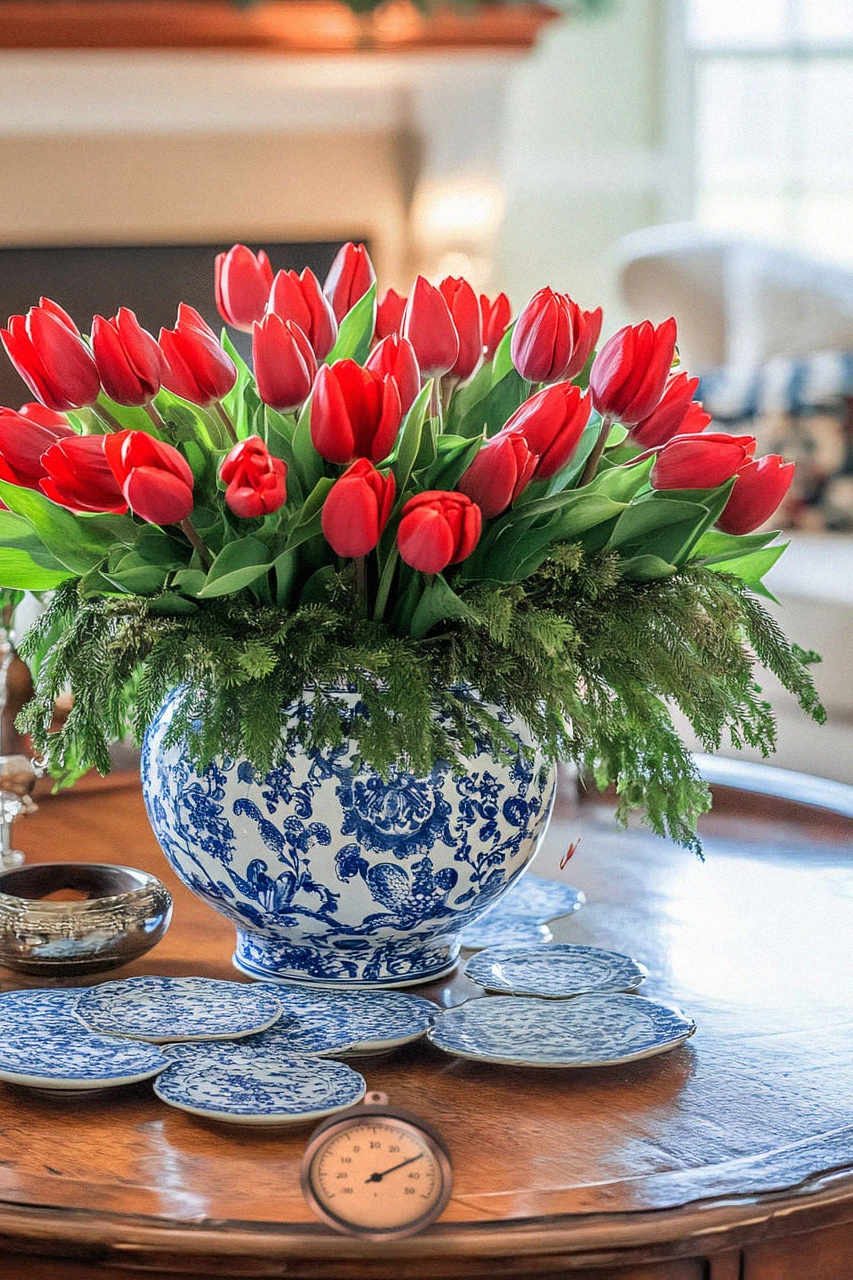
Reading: 30 °C
